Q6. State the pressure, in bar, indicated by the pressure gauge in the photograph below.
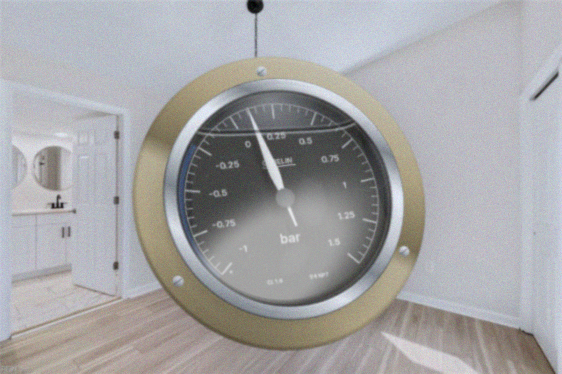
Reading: 0.1 bar
